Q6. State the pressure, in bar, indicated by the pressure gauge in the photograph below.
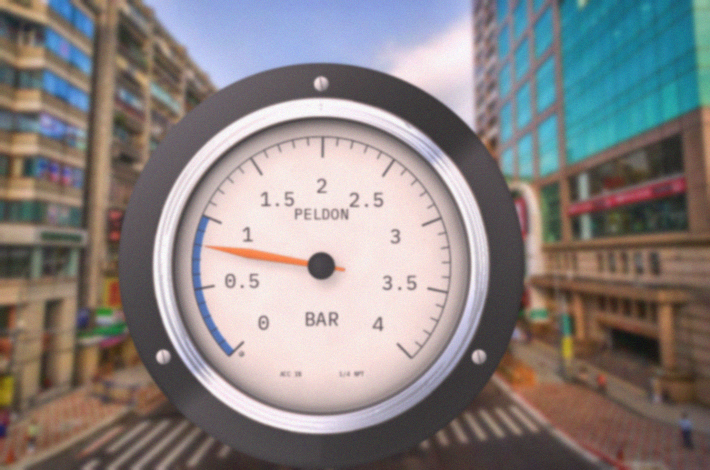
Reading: 0.8 bar
